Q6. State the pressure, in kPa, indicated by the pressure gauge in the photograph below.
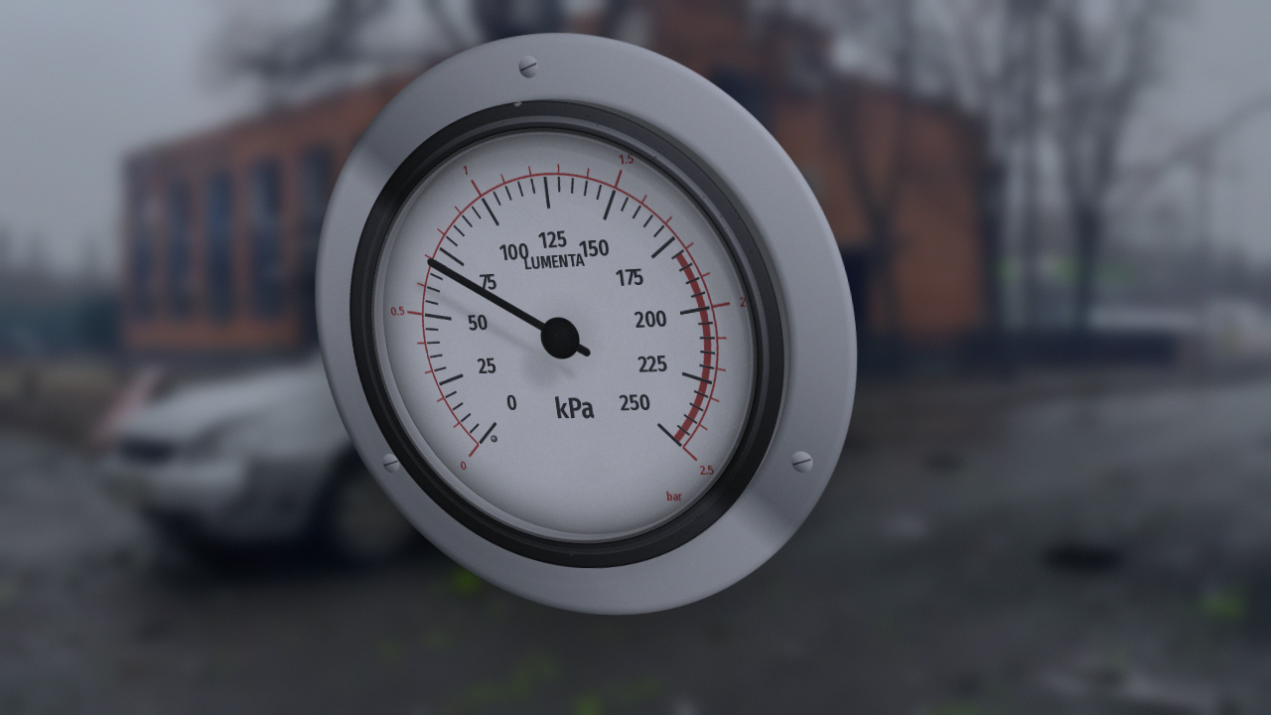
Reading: 70 kPa
